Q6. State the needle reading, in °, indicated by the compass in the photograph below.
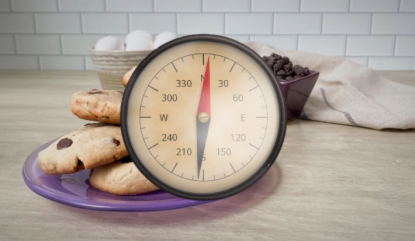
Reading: 5 °
